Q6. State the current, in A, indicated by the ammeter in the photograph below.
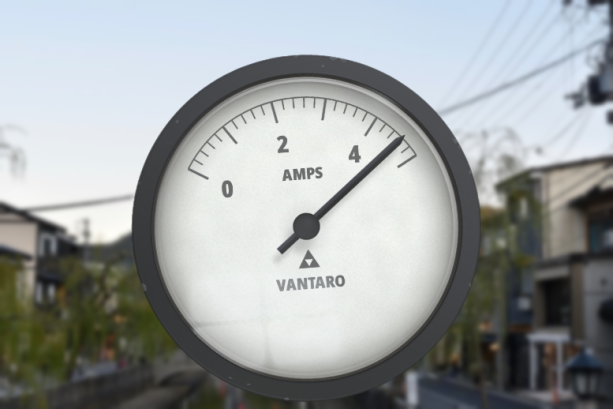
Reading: 4.6 A
